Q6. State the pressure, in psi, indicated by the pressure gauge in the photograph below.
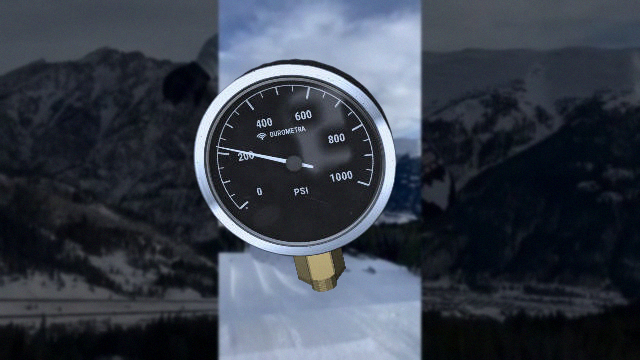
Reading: 225 psi
